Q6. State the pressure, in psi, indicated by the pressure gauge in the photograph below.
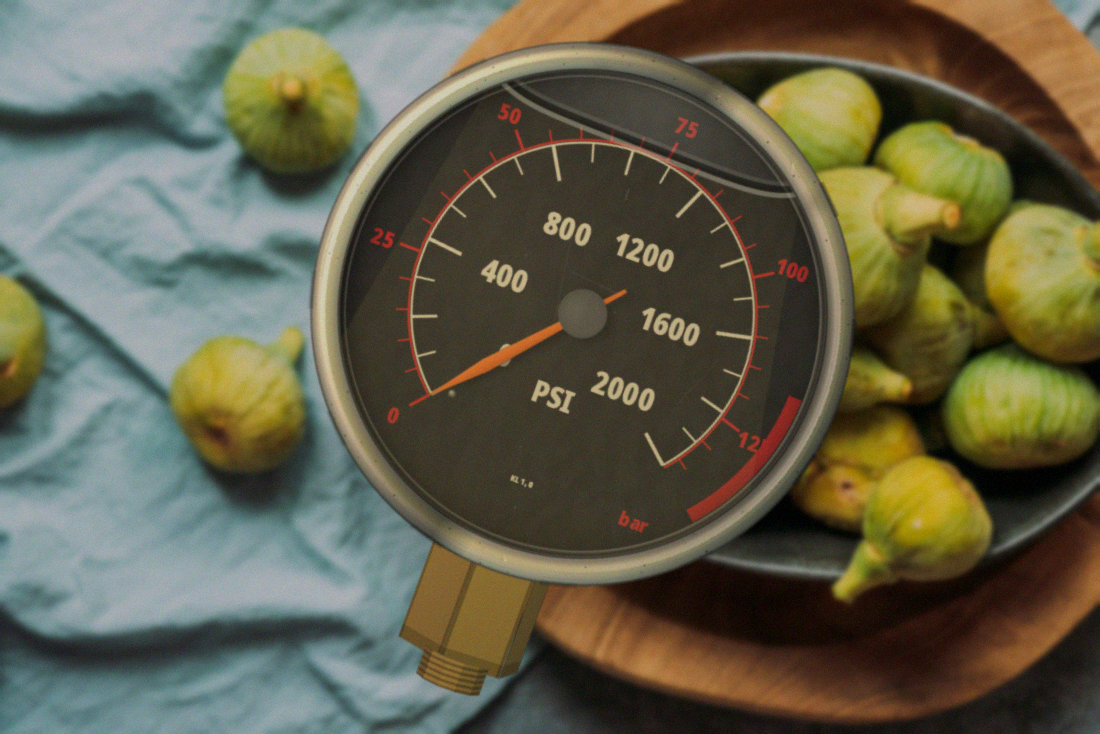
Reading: 0 psi
